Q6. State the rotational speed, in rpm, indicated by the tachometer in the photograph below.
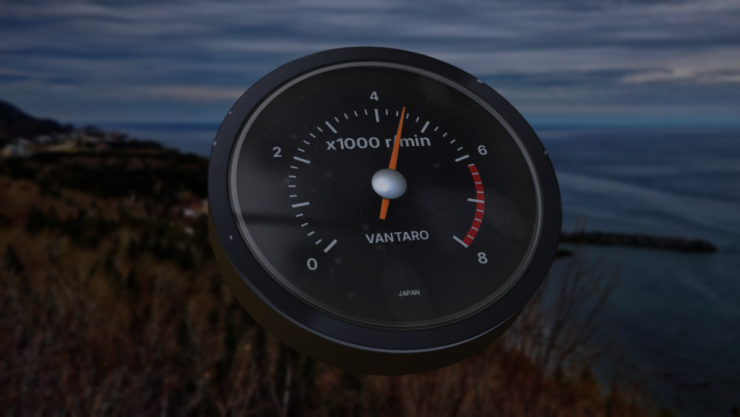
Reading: 4500 rpm
